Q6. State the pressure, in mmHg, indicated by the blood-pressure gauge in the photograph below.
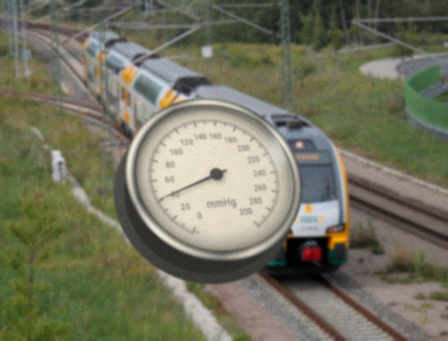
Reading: 40 mmHg
